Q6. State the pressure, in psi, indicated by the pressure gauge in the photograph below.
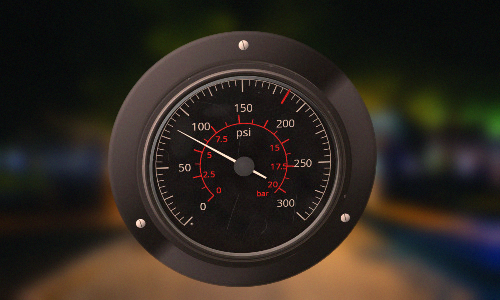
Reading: 85 psi
